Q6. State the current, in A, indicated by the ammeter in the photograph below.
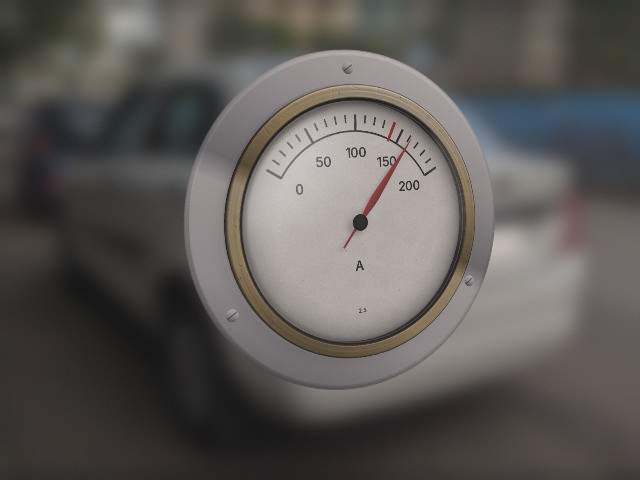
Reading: 160 A
